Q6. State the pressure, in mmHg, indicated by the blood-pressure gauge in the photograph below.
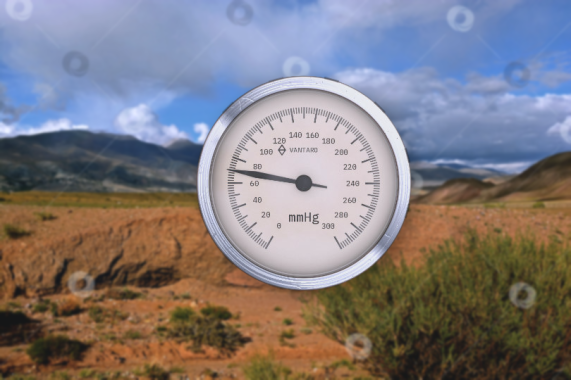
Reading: 70 mmHg
